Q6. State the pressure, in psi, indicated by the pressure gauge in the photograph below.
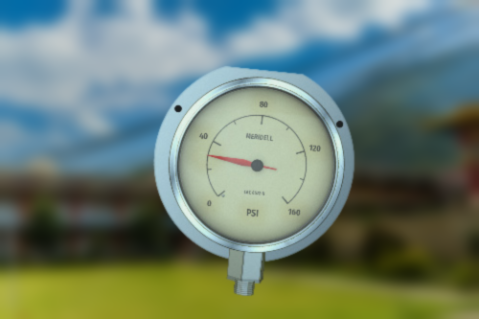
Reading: 30 psi
